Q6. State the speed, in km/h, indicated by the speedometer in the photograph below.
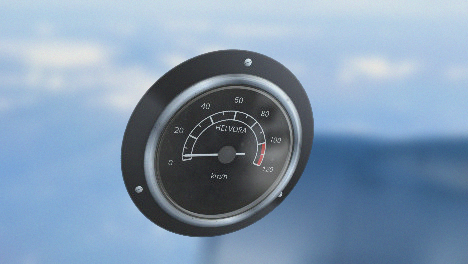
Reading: 5 km/h
